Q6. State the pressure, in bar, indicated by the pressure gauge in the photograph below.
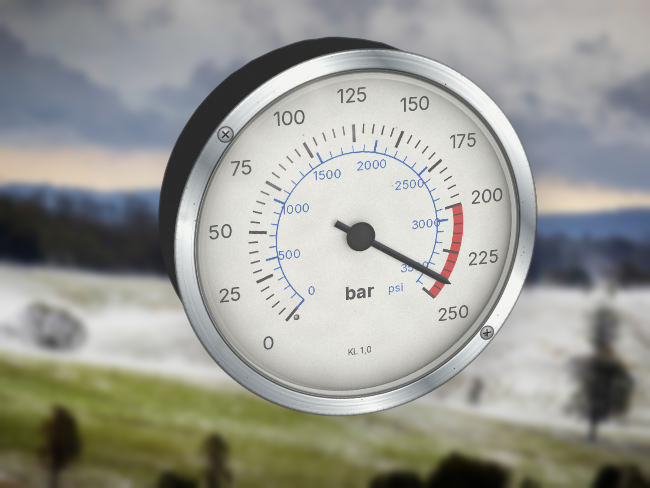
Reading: 240 bar
